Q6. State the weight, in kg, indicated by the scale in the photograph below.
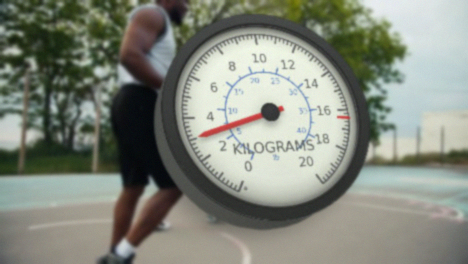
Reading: 3 kg
